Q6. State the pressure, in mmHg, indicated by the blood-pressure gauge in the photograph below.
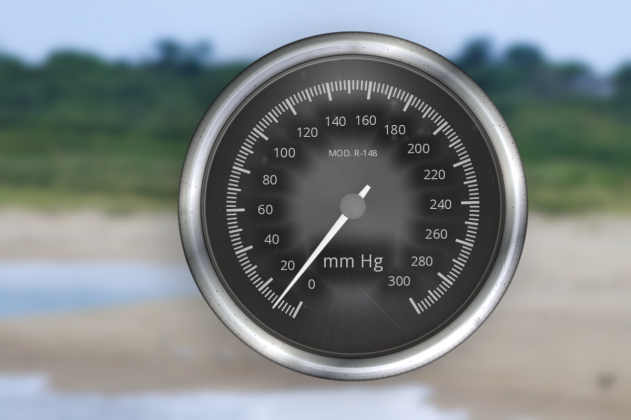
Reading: 10 mmHg
